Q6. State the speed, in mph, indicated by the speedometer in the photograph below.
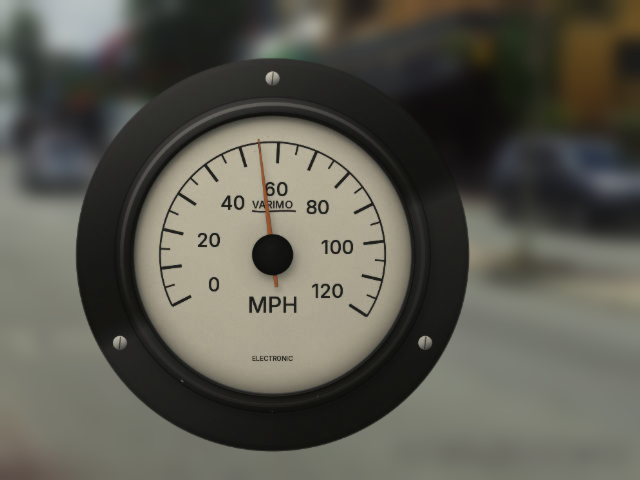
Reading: 55 mph
